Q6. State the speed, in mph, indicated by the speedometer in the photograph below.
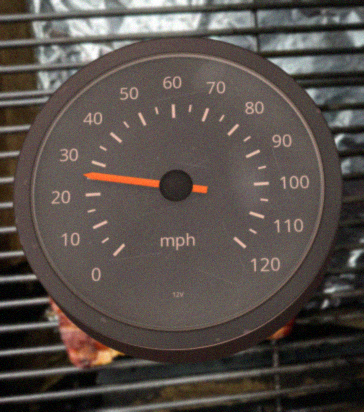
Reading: 25 mph
